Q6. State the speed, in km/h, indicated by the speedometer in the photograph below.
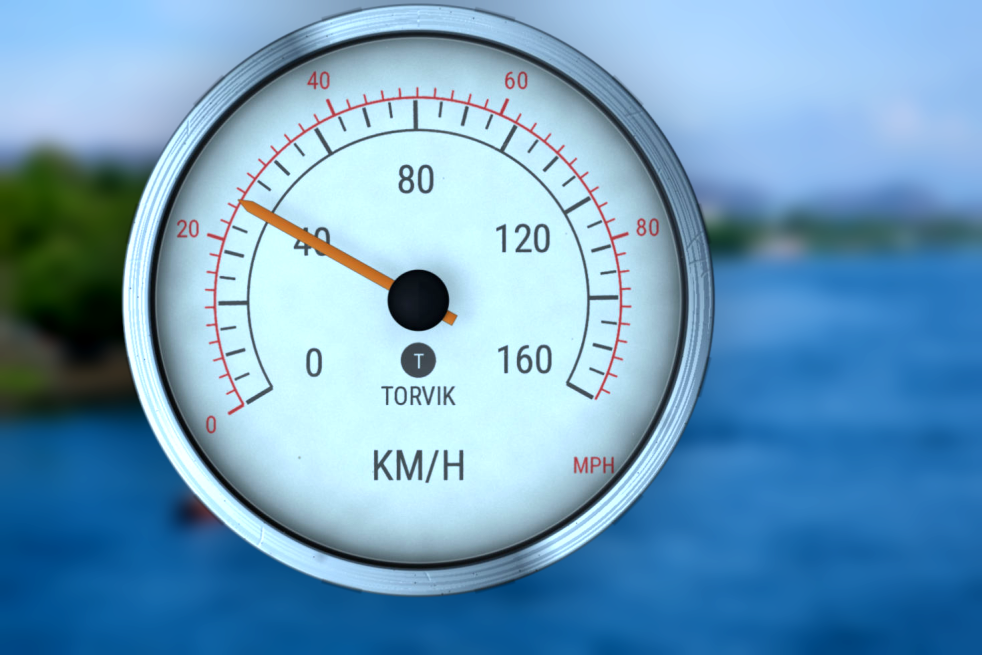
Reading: 40 km/h
